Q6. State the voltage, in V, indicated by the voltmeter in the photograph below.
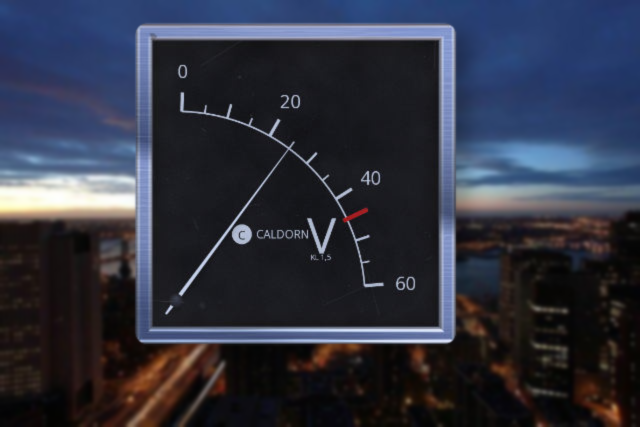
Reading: 25 V
